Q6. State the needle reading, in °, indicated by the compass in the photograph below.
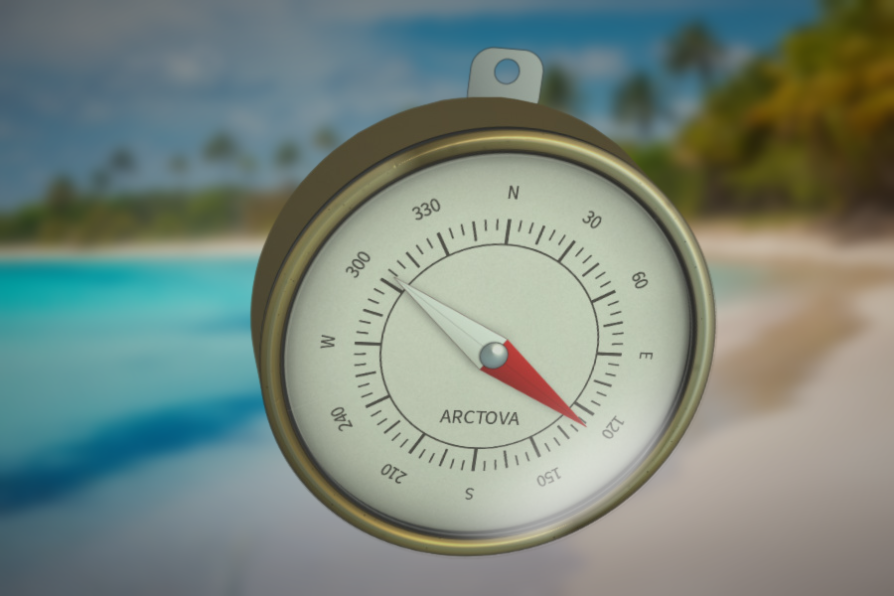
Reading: 125 °
